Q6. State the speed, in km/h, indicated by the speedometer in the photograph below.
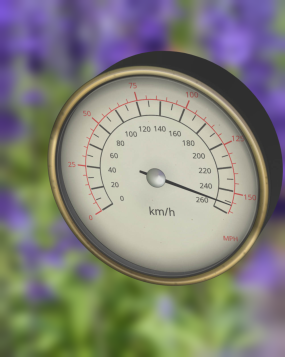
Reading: 250 km/h
